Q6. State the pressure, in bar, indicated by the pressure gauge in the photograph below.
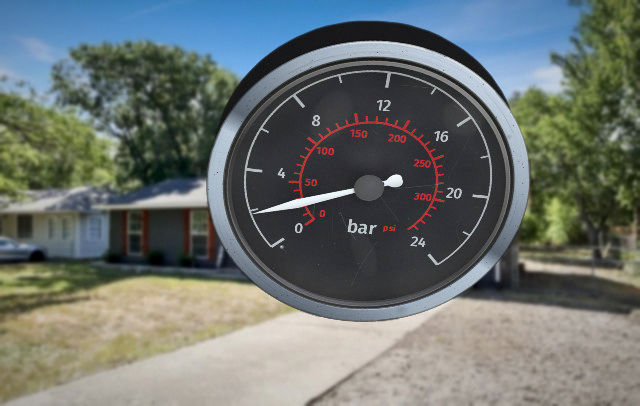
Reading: 2 bar
